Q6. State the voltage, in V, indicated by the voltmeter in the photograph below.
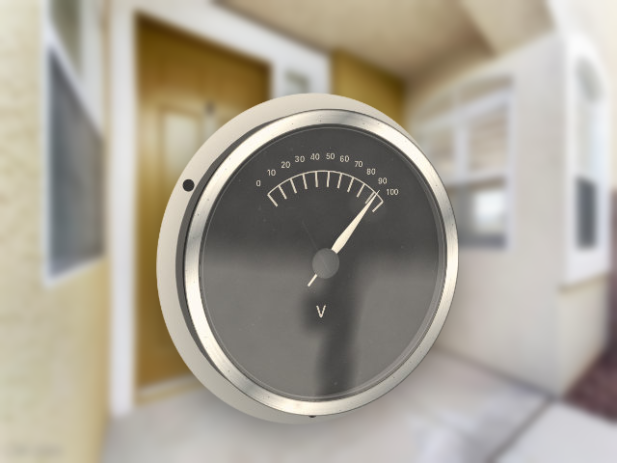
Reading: 90 V
